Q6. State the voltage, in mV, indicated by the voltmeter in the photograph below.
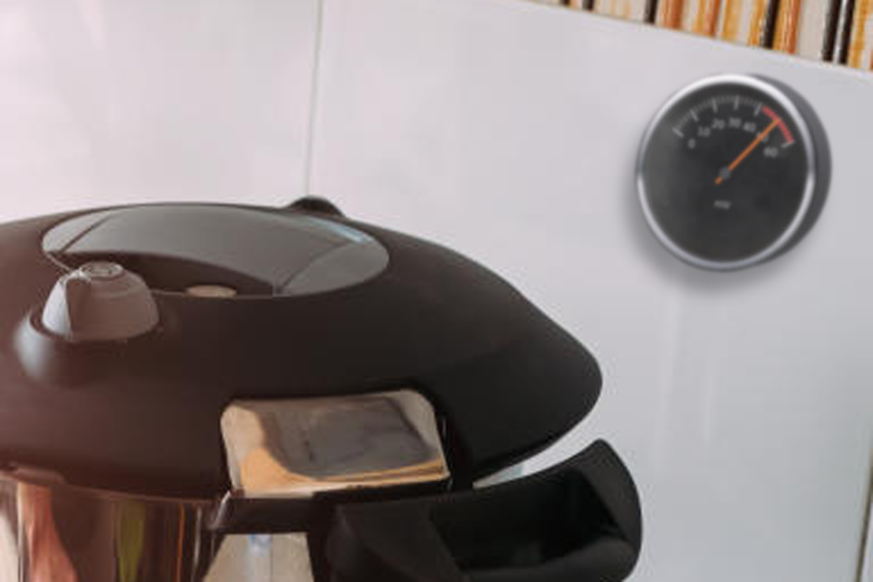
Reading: 50 mV
